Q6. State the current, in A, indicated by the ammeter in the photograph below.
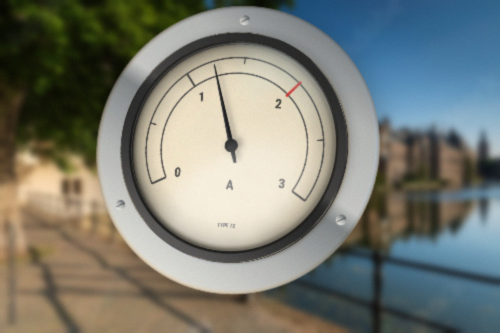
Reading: 1.25 A
